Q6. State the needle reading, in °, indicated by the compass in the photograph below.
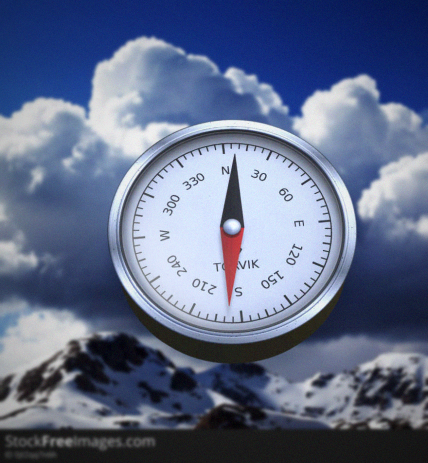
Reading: 187.5 °
